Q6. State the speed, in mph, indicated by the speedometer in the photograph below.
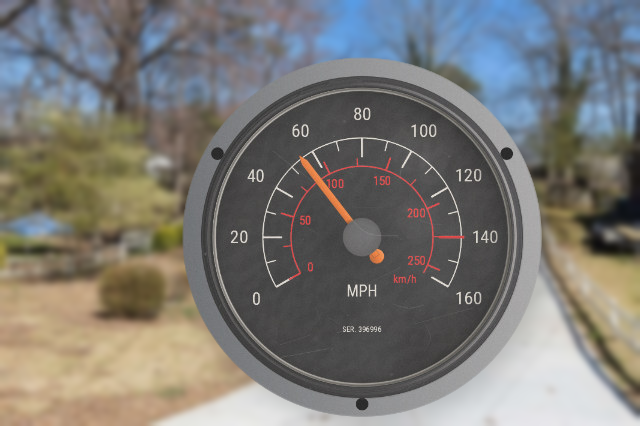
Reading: 55 mph
